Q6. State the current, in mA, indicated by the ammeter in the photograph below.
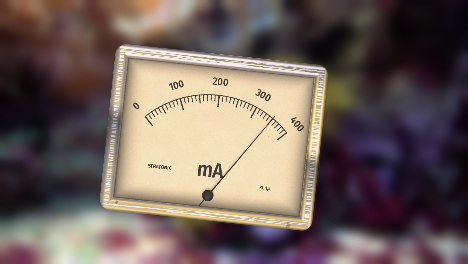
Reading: 350 mA
